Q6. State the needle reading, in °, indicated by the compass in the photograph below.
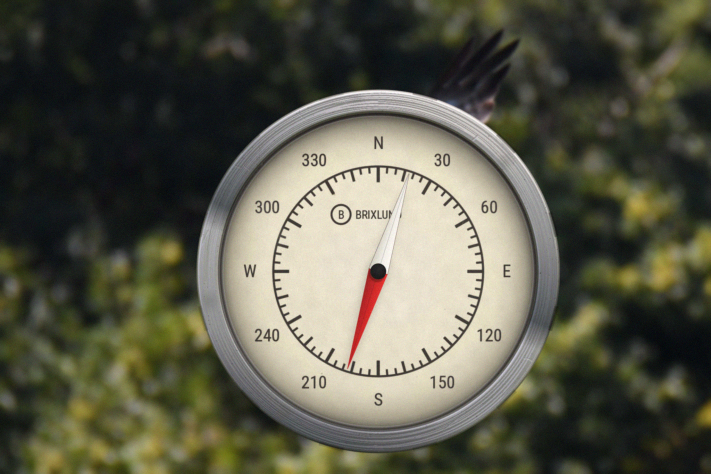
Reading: 197.5 °
